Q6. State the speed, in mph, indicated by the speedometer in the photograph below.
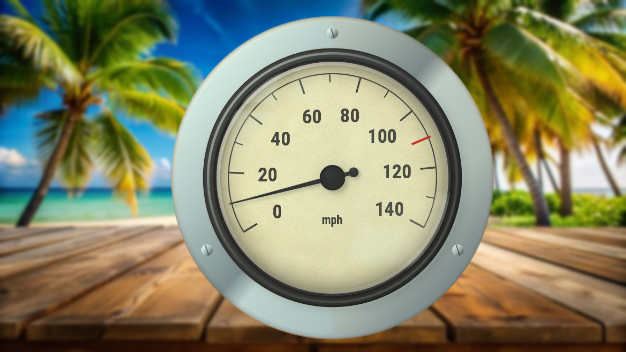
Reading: 10 mph
